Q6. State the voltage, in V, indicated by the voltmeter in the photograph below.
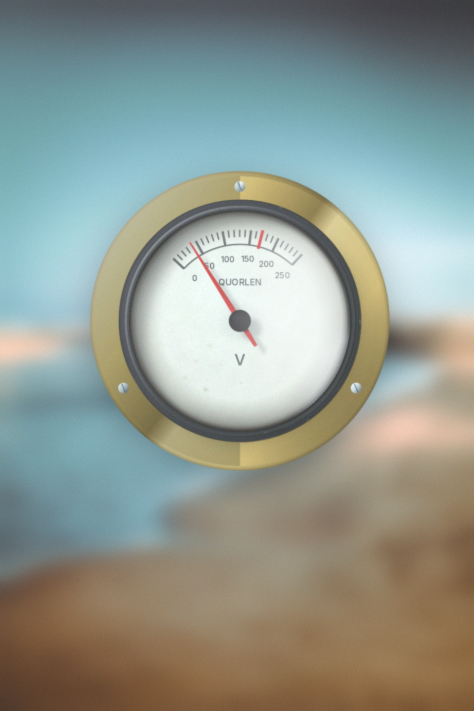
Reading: 40 V
